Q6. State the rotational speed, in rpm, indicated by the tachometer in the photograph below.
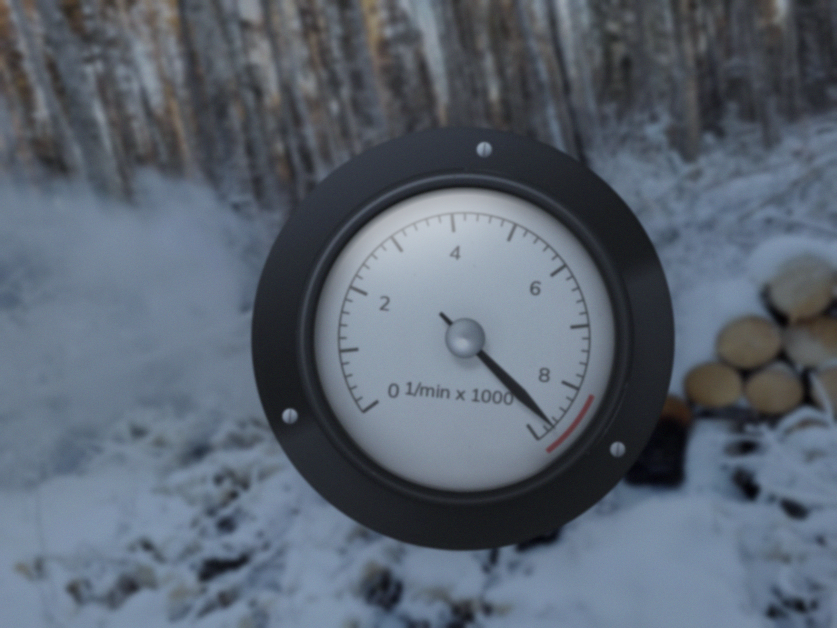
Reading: 8700 rpm
